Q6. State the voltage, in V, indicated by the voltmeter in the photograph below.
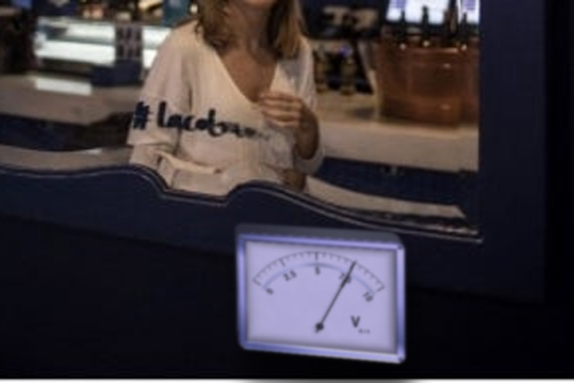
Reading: 7.5 V
